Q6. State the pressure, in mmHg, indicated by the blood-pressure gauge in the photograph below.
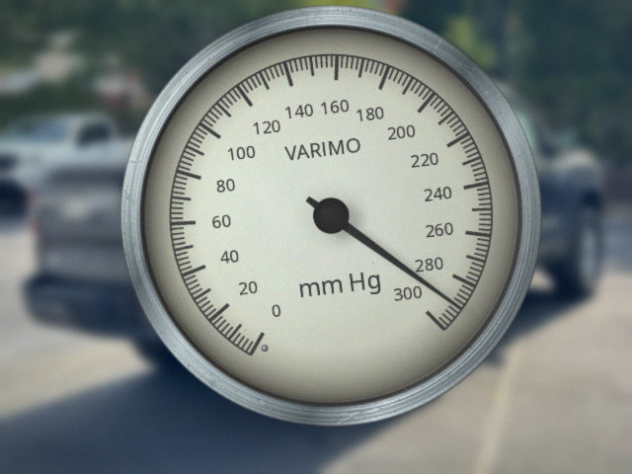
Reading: 290 mmHg
